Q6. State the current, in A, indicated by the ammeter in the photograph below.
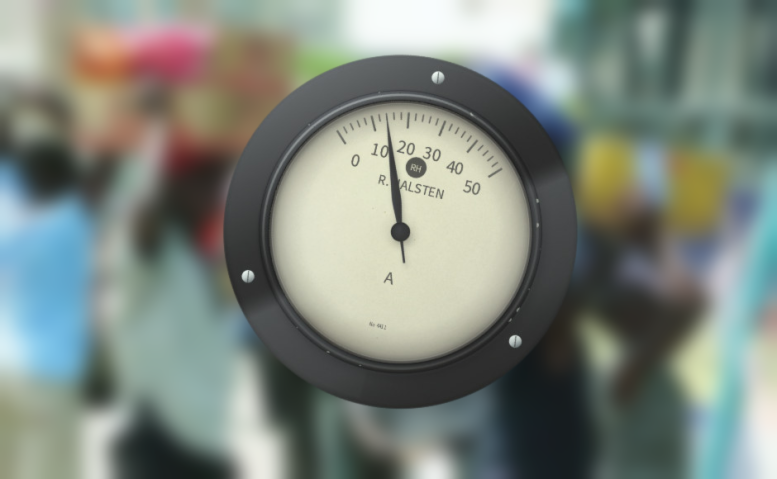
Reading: 14 A
